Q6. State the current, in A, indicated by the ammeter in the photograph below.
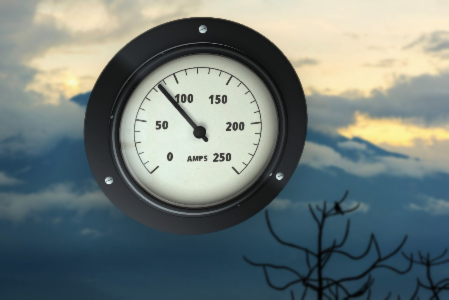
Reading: 85 A
